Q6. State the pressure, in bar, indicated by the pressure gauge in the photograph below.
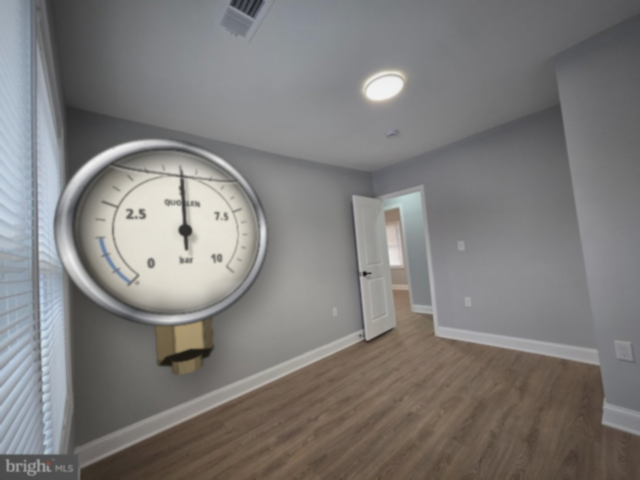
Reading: 5 bar
